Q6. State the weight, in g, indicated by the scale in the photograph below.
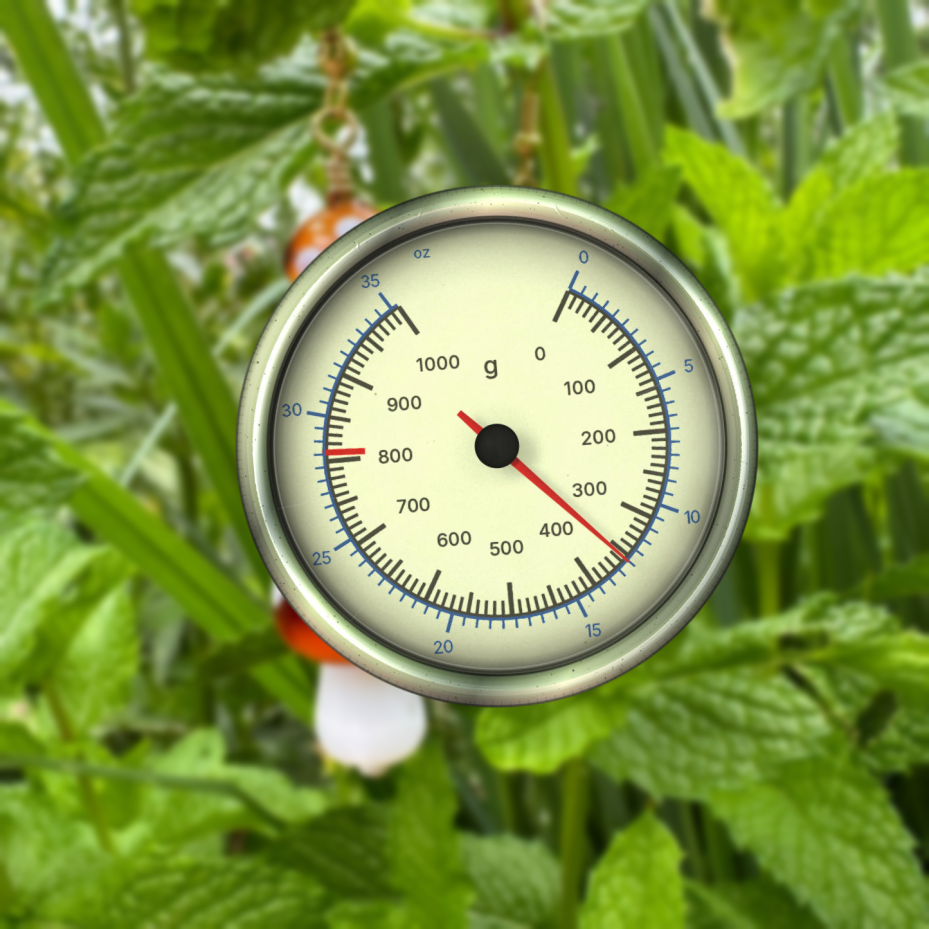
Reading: 355 g
